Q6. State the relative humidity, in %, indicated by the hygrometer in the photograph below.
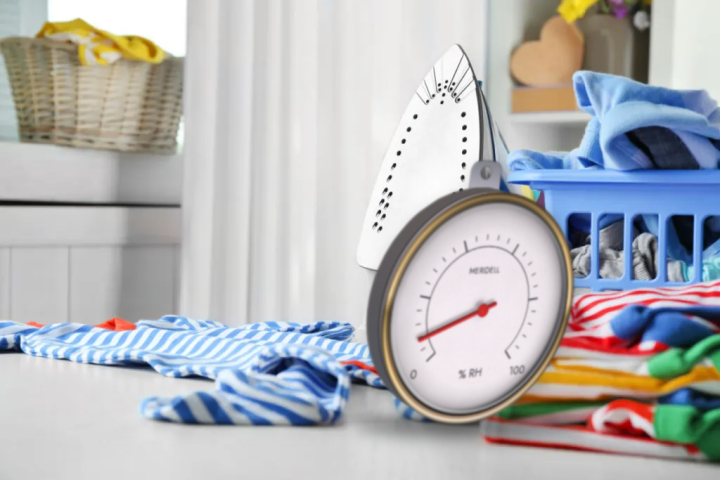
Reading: 8 %
